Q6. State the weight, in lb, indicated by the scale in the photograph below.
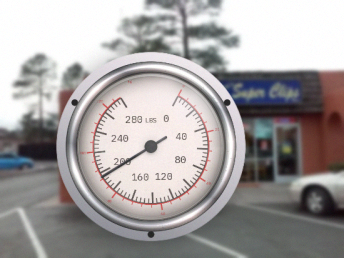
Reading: 196 lb
